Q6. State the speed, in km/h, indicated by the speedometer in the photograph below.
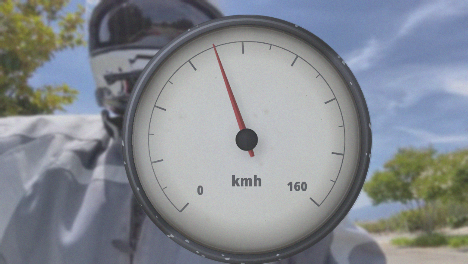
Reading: 70 km/h
